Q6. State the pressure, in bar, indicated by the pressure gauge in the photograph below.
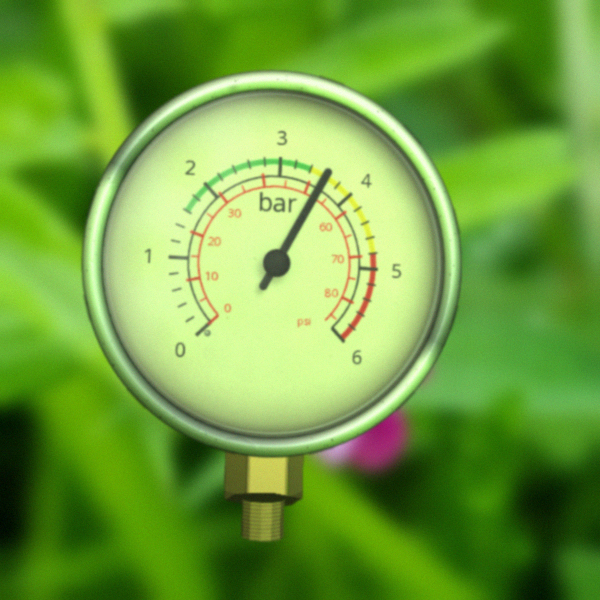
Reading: 3.6 bar
